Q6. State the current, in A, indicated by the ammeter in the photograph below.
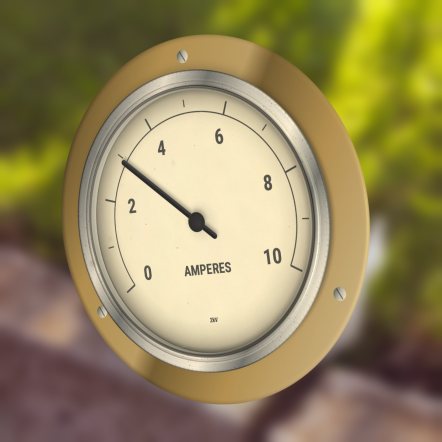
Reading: 3 A
